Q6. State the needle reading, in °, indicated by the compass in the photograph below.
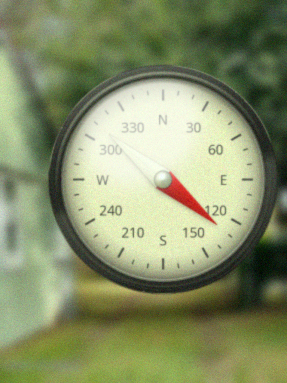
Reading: 130 °
